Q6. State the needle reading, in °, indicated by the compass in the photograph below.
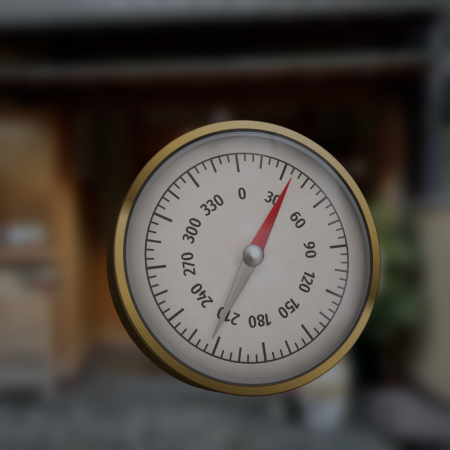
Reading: 35 °
